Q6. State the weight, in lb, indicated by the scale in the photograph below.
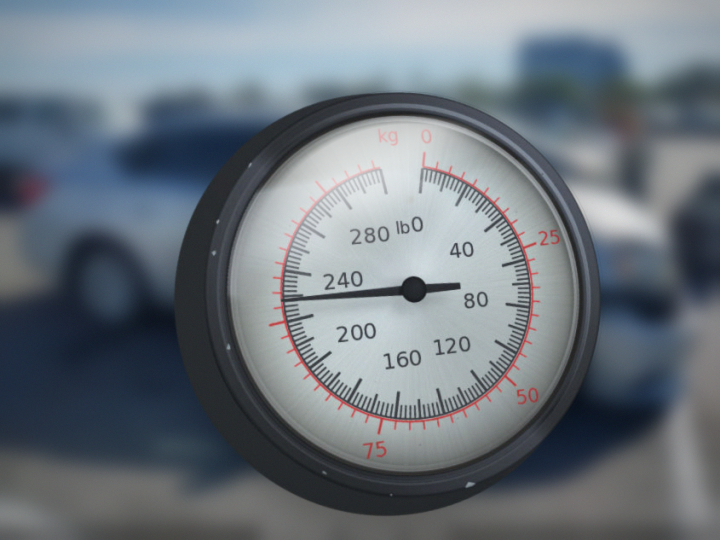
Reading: 228 lb
